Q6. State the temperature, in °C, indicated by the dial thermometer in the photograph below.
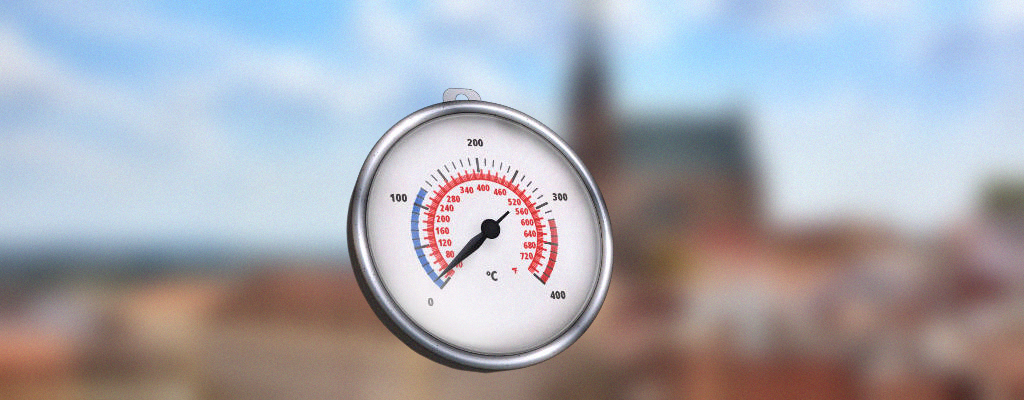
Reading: 10 °C
